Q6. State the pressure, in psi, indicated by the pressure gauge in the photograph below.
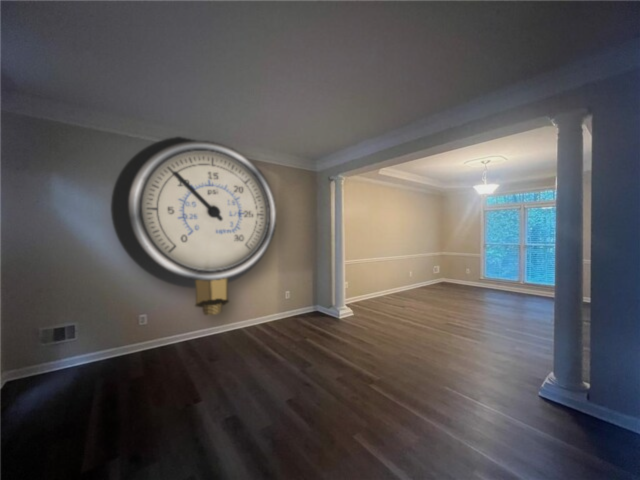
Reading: 10 psi
